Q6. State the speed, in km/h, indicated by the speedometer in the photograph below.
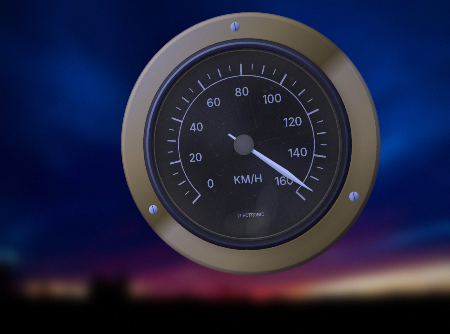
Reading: 155 km/h
